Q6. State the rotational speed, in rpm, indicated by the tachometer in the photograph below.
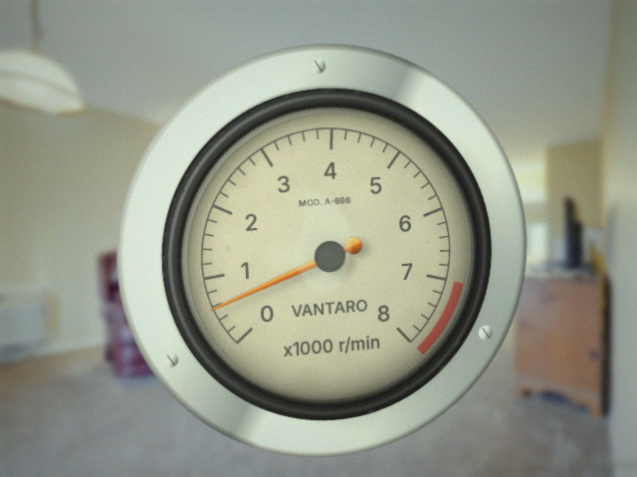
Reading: 600 rpm
